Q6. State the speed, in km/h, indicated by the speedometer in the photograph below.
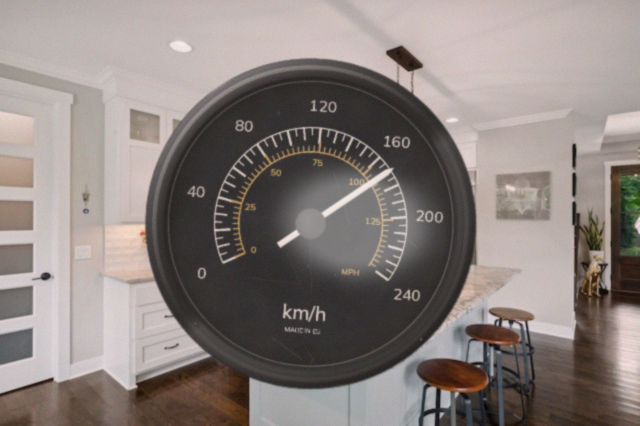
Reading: 170 km/h
